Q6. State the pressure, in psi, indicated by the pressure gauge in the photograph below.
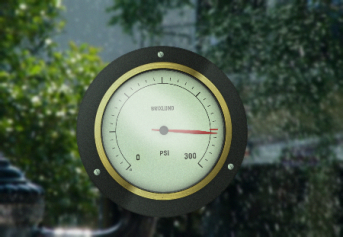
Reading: 255 psi
